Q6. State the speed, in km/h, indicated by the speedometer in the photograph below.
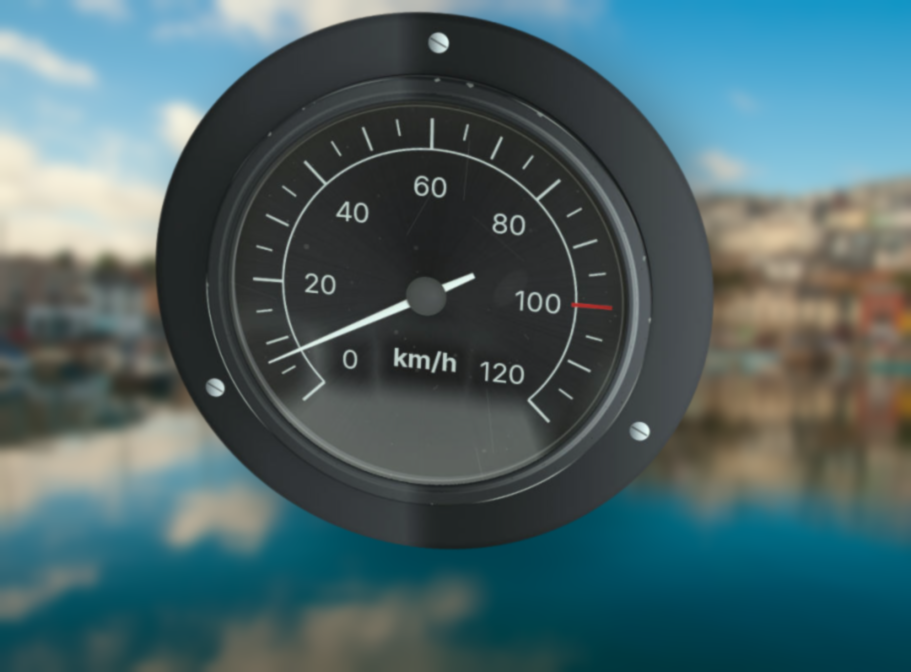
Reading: 7.5 km/h
